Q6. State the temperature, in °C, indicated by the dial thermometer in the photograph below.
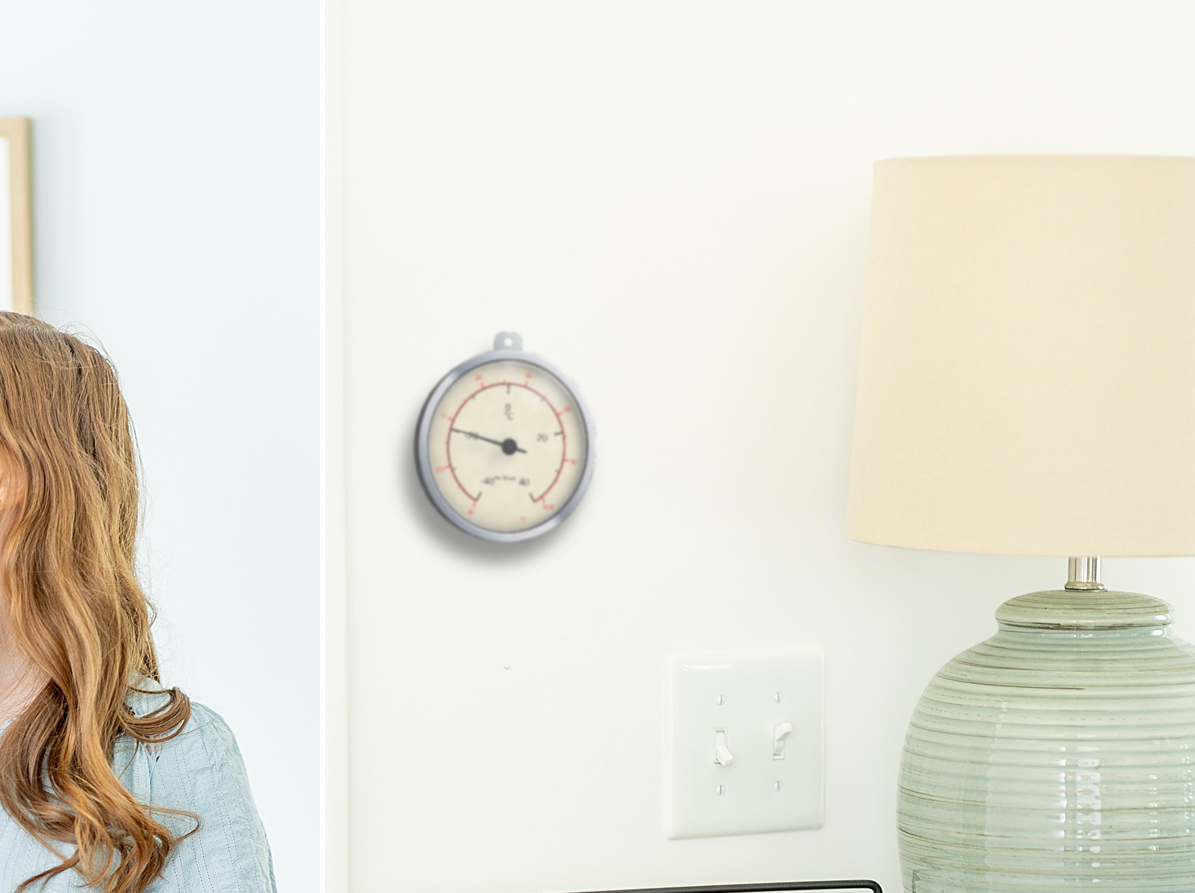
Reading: -20 °C
